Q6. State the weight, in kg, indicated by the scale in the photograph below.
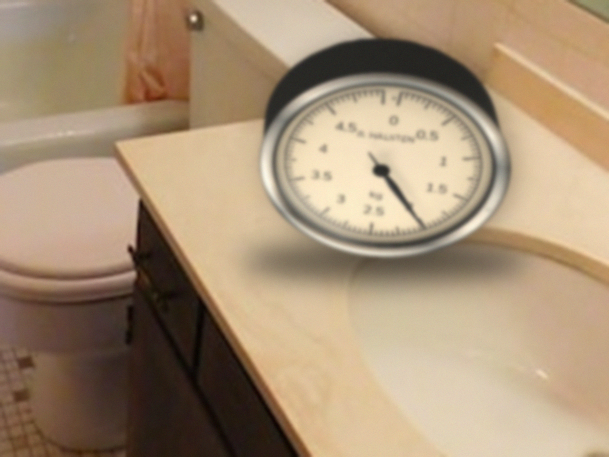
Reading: 2 kg
